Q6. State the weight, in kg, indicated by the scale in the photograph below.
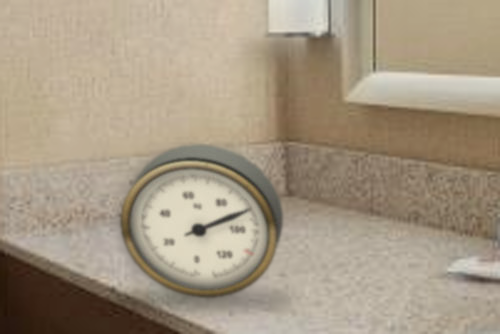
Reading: 90 kg
